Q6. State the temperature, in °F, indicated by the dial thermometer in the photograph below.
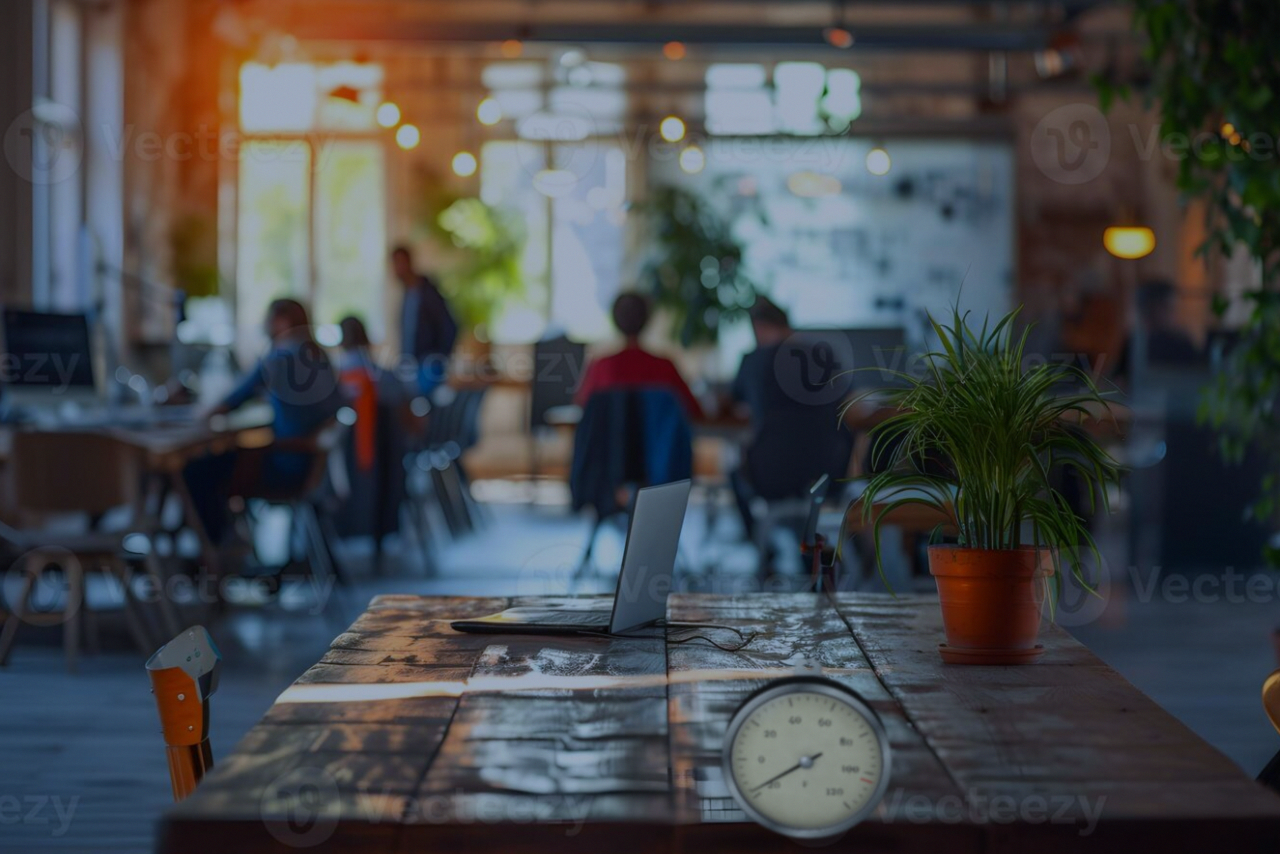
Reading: -16 °F
